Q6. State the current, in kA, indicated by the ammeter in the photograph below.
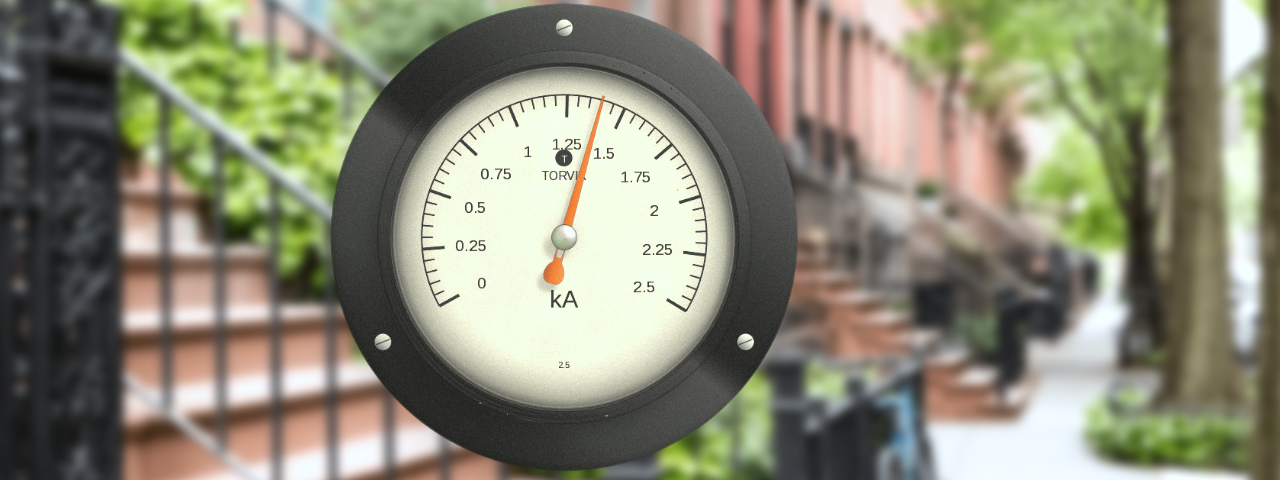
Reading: 1.4 kA
